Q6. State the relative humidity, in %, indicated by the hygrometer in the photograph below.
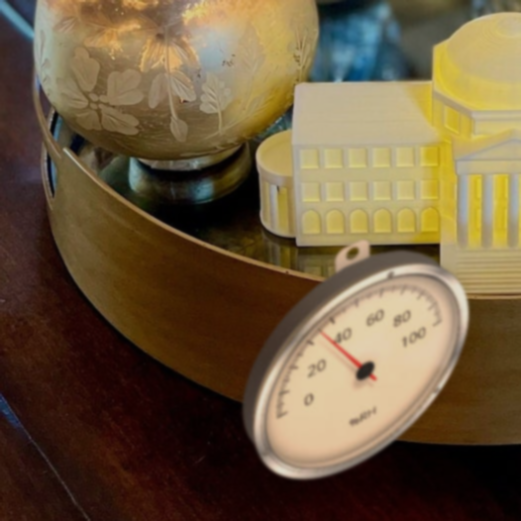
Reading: 35 %
